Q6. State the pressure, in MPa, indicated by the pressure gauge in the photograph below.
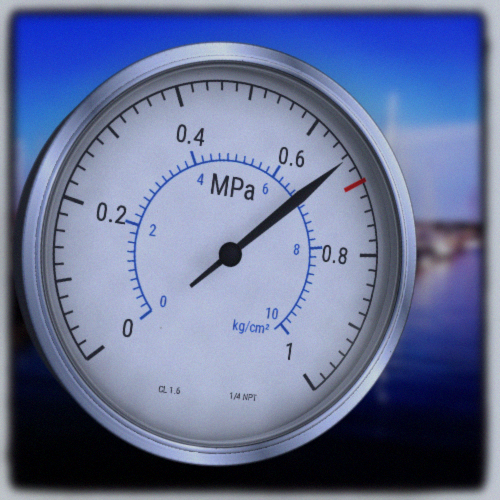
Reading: 0.66 MPa
